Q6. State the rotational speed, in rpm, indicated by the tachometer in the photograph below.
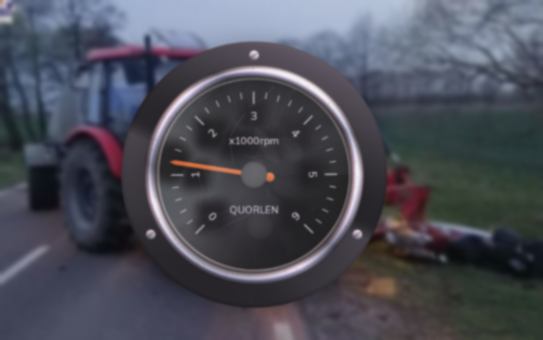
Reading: 1200 rpm
